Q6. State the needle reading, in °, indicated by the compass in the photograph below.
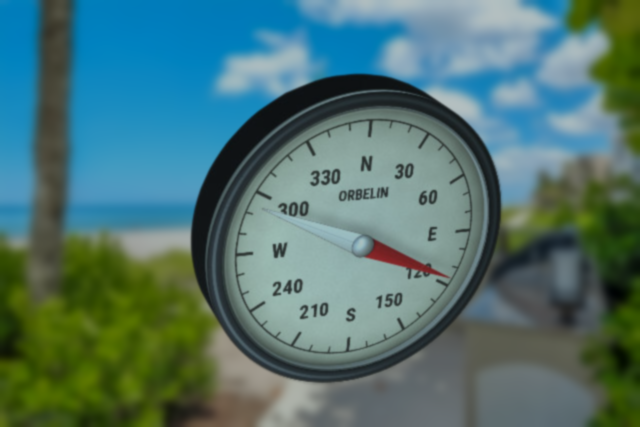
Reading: 115 °
